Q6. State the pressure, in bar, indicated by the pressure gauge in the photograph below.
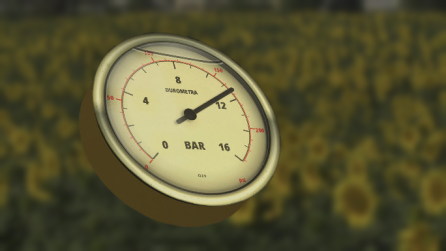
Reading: 11.5 bar
